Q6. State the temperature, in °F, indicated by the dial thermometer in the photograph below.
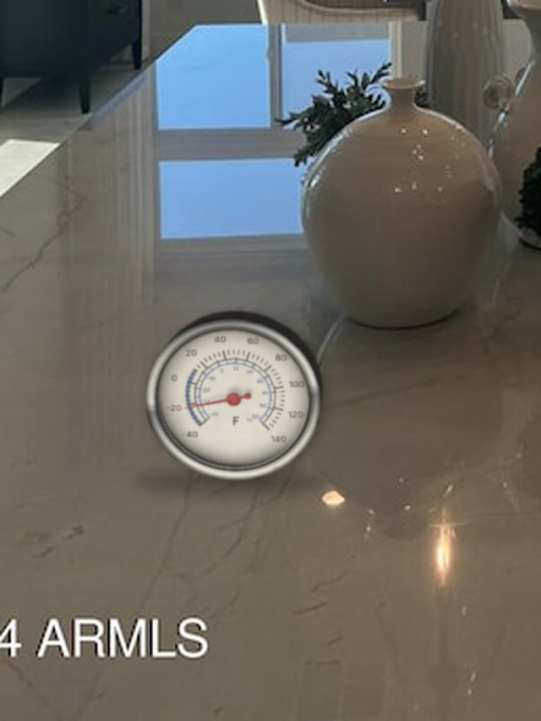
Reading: -20 °F
